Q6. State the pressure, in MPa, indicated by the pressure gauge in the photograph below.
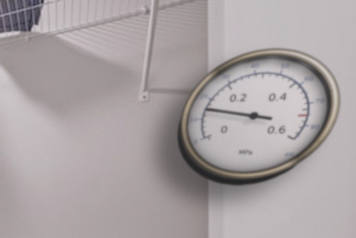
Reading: 0.1 MPa
